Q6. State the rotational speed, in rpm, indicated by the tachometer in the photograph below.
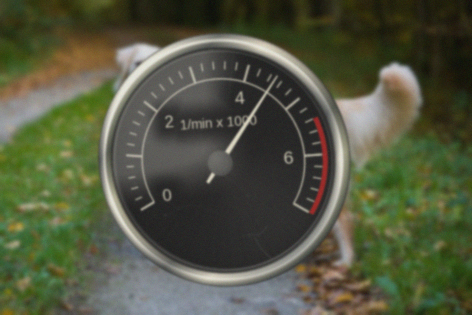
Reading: 4500 rpm
